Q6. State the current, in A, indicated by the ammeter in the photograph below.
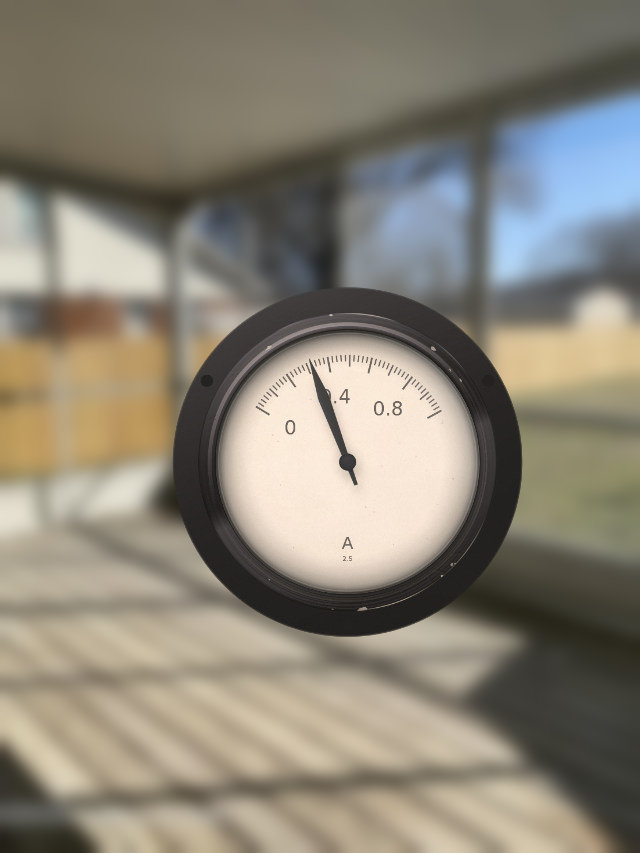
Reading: 0.32 A
